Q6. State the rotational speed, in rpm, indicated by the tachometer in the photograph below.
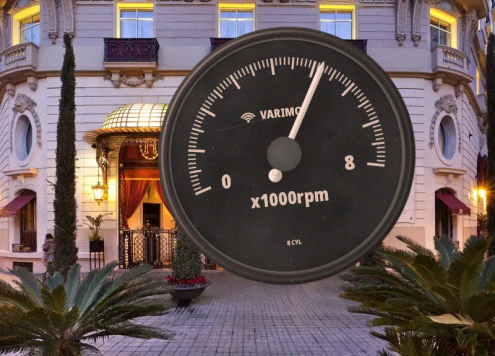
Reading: 5200 rpm
